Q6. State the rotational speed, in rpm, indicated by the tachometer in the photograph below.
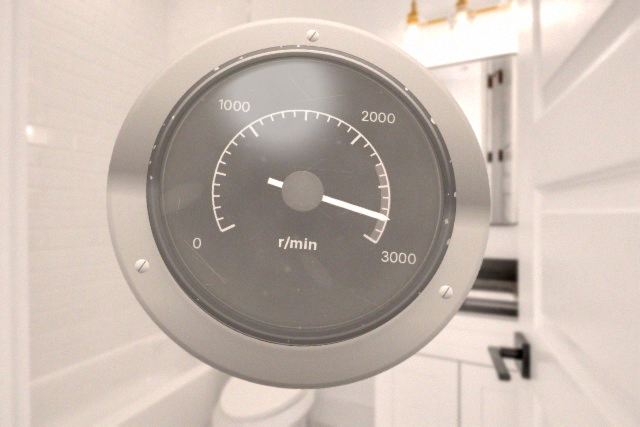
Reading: 2800 rpm
